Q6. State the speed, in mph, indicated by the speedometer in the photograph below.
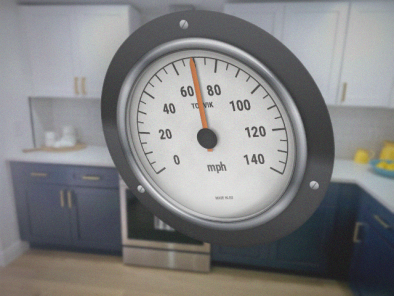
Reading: 70 mph
